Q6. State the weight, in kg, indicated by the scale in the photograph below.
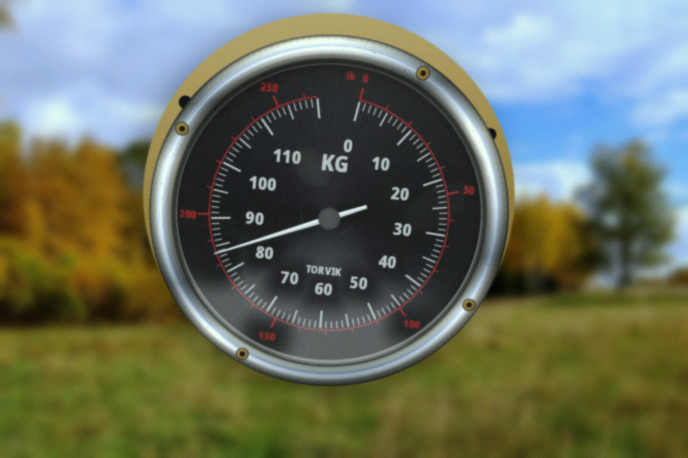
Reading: 84 kg
